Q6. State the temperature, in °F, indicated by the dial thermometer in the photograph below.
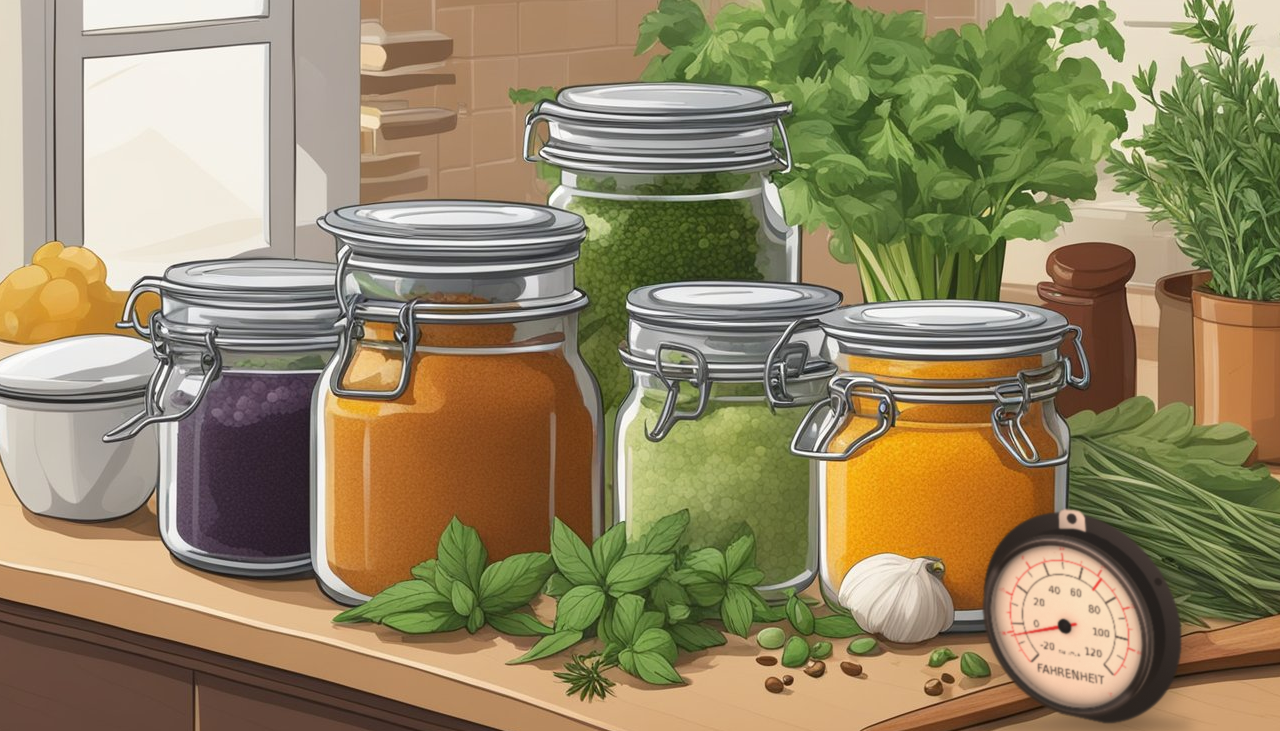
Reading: -5 °F
